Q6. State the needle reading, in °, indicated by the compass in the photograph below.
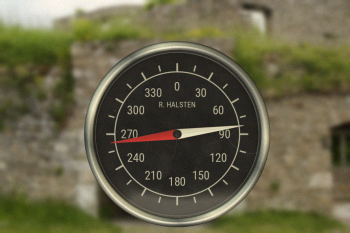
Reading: 262.5 °
